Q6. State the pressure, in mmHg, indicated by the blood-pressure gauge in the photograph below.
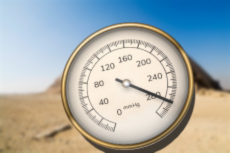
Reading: 280 mmHg
